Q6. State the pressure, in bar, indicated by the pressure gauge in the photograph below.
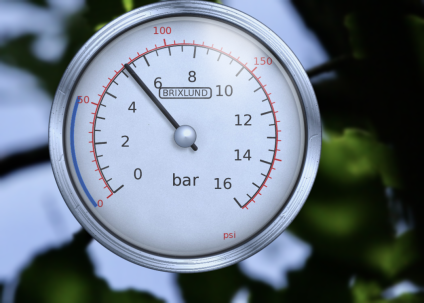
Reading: 5.25 bar
